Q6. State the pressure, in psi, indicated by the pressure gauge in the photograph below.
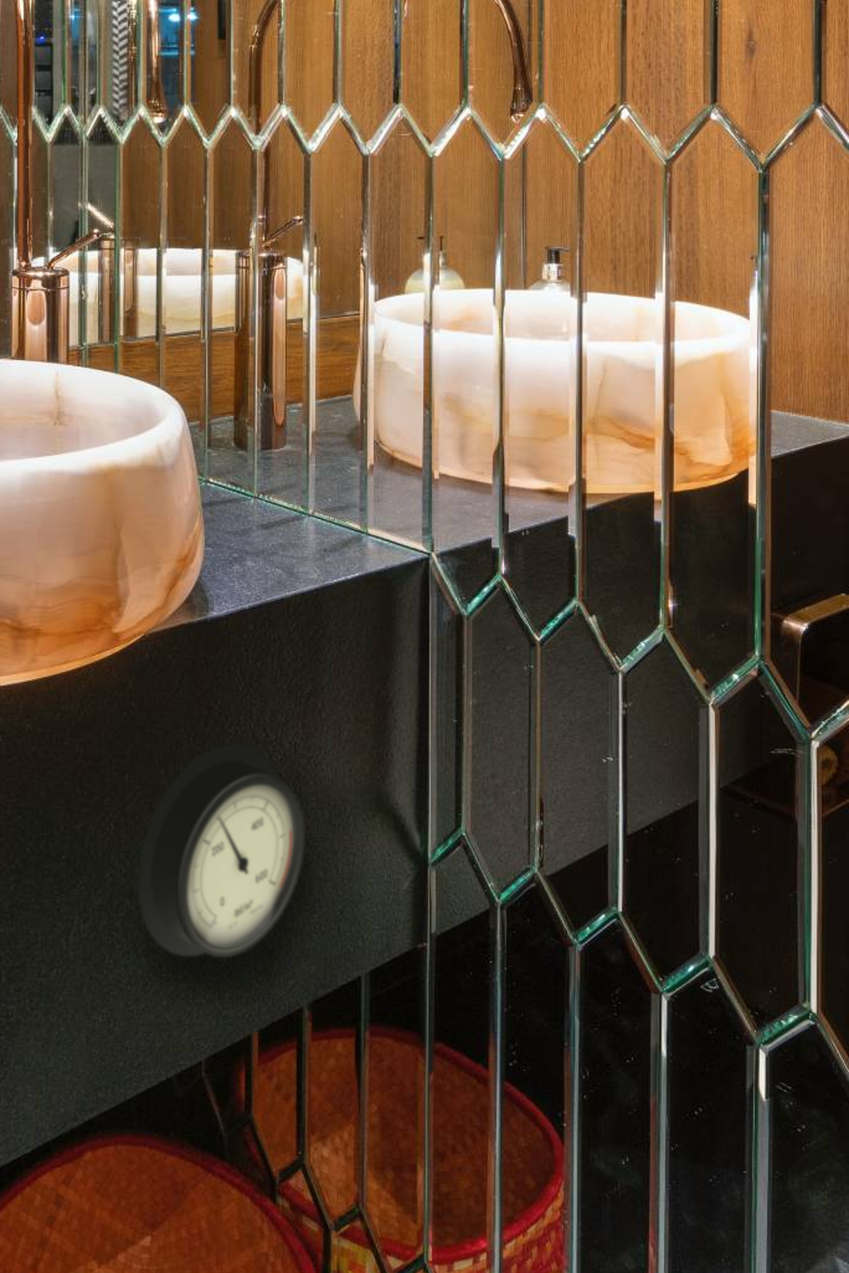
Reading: 250 psi
